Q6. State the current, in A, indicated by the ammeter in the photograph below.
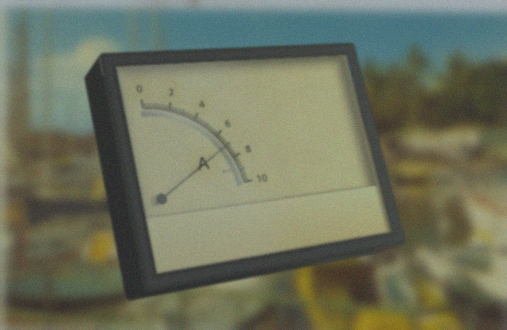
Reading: 7 A
